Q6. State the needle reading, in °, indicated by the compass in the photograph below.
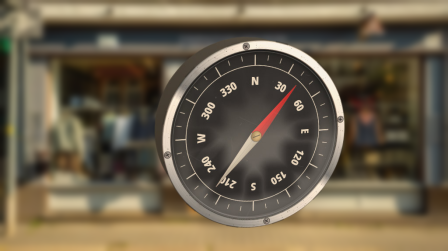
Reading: 40 °
